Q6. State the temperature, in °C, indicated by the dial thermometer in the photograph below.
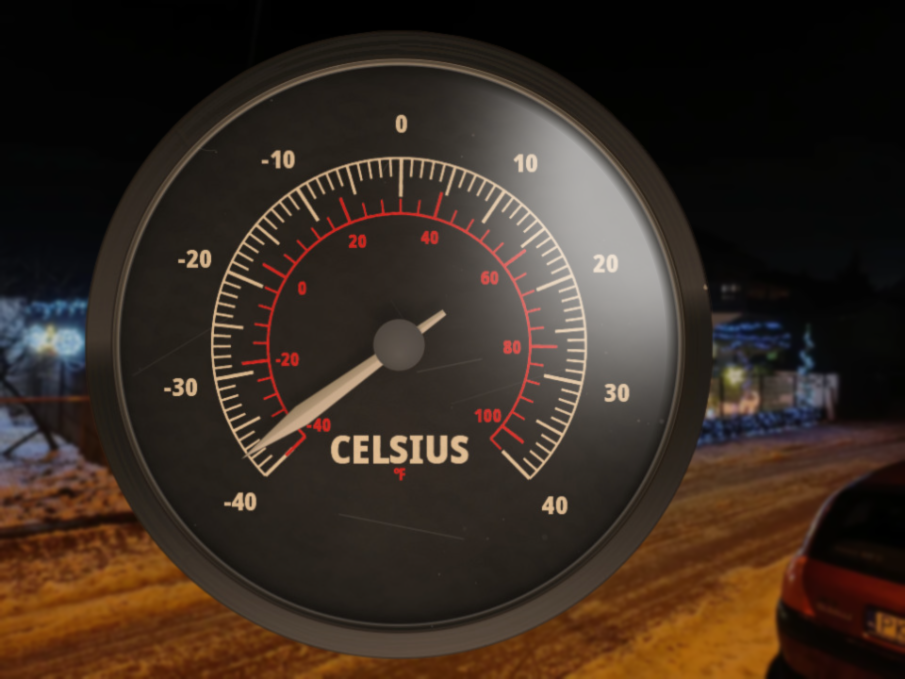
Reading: -37.5 °C
